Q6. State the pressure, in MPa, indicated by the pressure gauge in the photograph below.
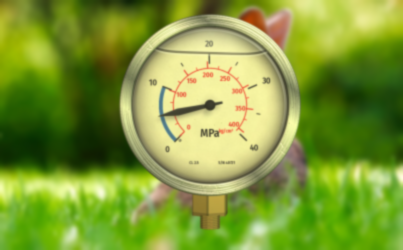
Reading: 5 MPa
